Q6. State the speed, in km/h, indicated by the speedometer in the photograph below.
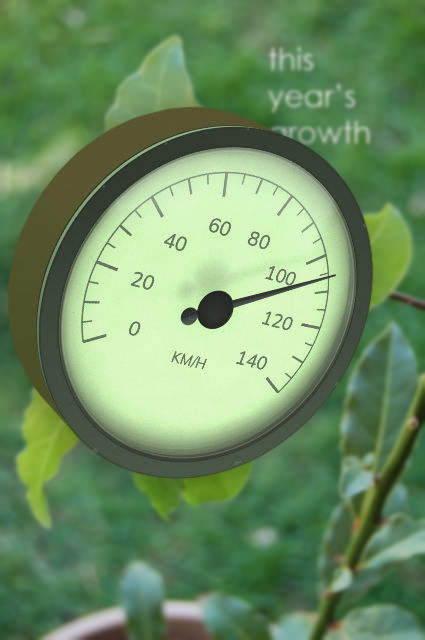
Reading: 105 km/h
